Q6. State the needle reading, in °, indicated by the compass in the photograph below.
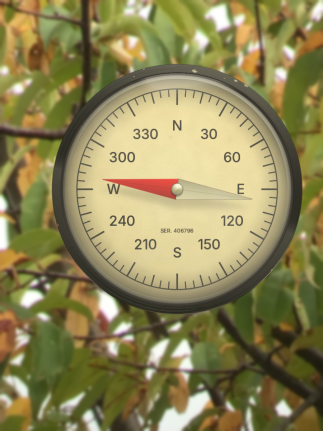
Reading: 277.5 °
